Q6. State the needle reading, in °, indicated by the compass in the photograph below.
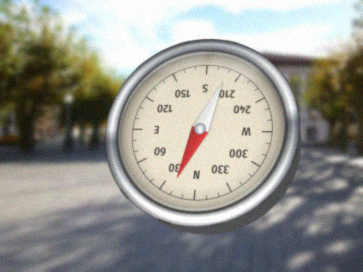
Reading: 20 °
